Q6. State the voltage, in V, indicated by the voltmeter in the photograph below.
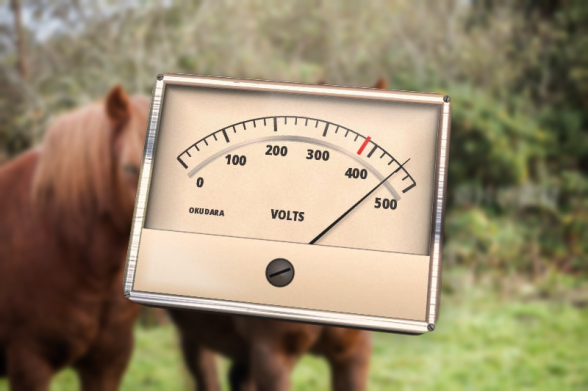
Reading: 460 V
